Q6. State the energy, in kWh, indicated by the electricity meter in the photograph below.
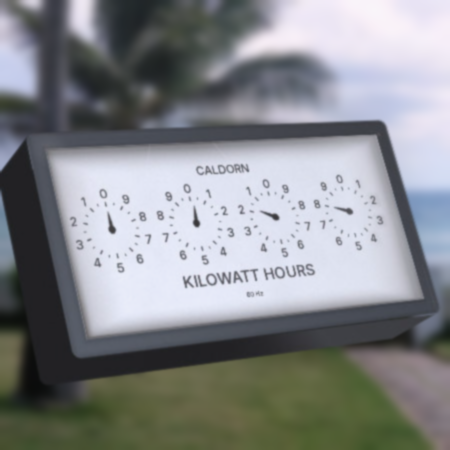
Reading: 18 kWh
